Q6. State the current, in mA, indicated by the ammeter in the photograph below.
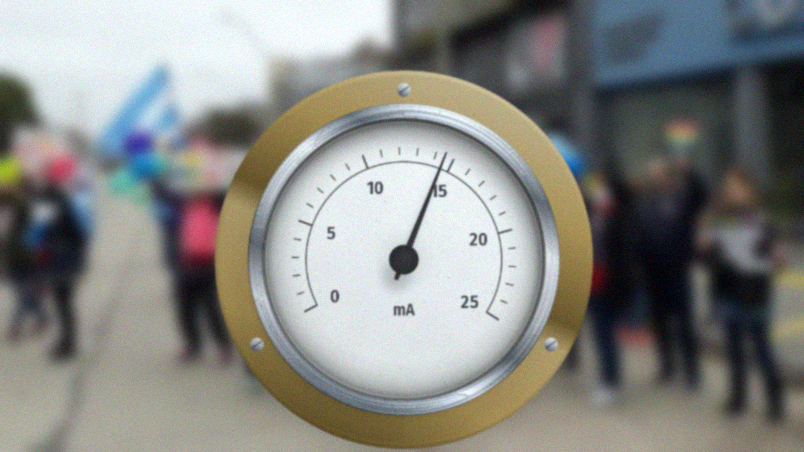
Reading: 14.5 mA
